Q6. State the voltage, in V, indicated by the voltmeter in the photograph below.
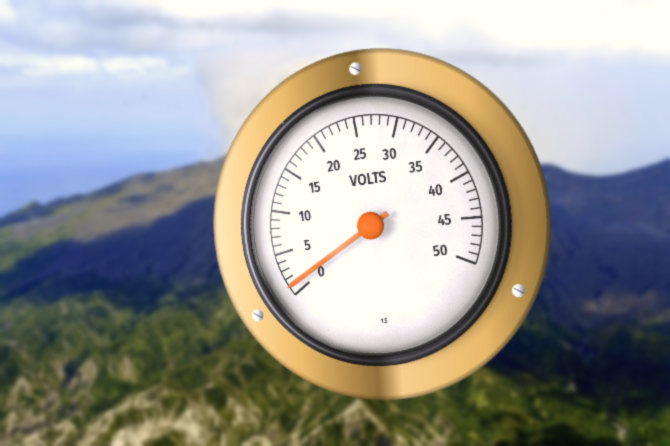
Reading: 1 V
